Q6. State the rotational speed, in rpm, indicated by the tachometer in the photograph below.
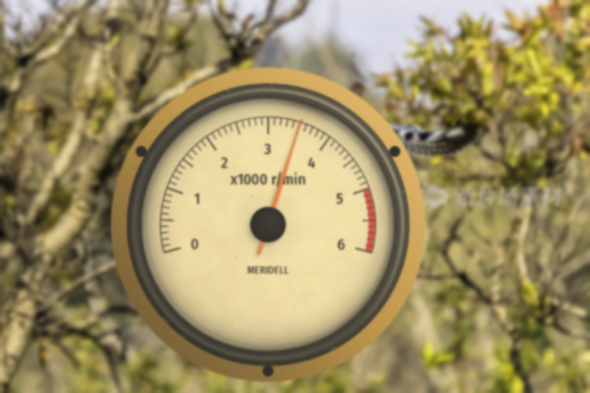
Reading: 3500 rpm
